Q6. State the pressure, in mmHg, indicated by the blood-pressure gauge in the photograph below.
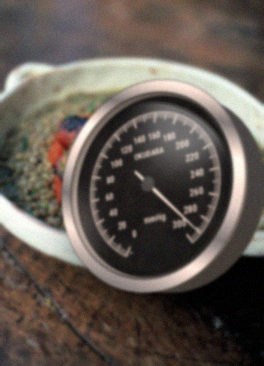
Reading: 290 mmHg
